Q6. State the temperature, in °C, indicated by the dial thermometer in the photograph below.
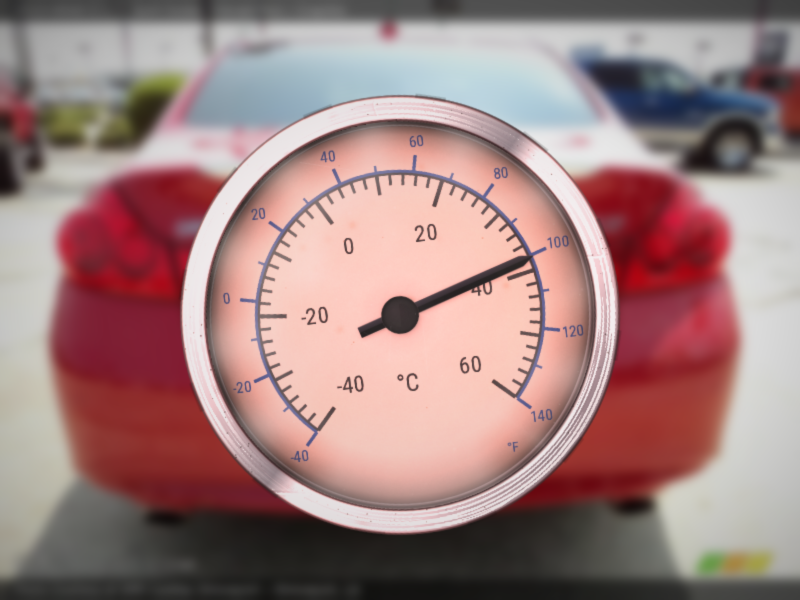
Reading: 38 °C
